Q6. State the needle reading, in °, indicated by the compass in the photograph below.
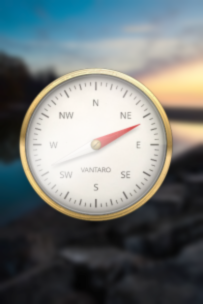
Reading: 65 °
